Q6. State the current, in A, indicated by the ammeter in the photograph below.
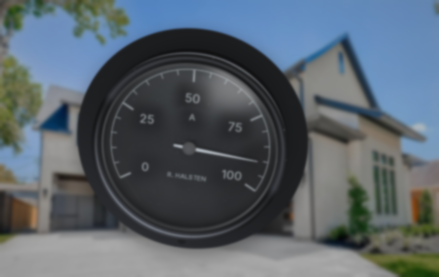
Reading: 90 A
